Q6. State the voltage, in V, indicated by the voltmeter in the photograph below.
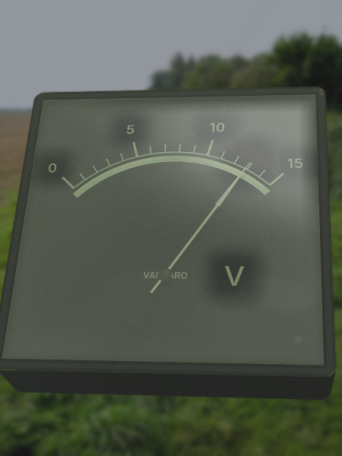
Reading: 13 V
